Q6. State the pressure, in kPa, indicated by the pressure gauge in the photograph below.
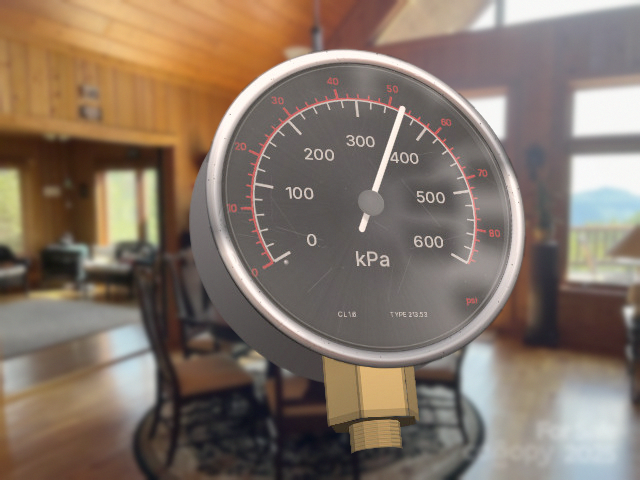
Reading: 360 kPa
